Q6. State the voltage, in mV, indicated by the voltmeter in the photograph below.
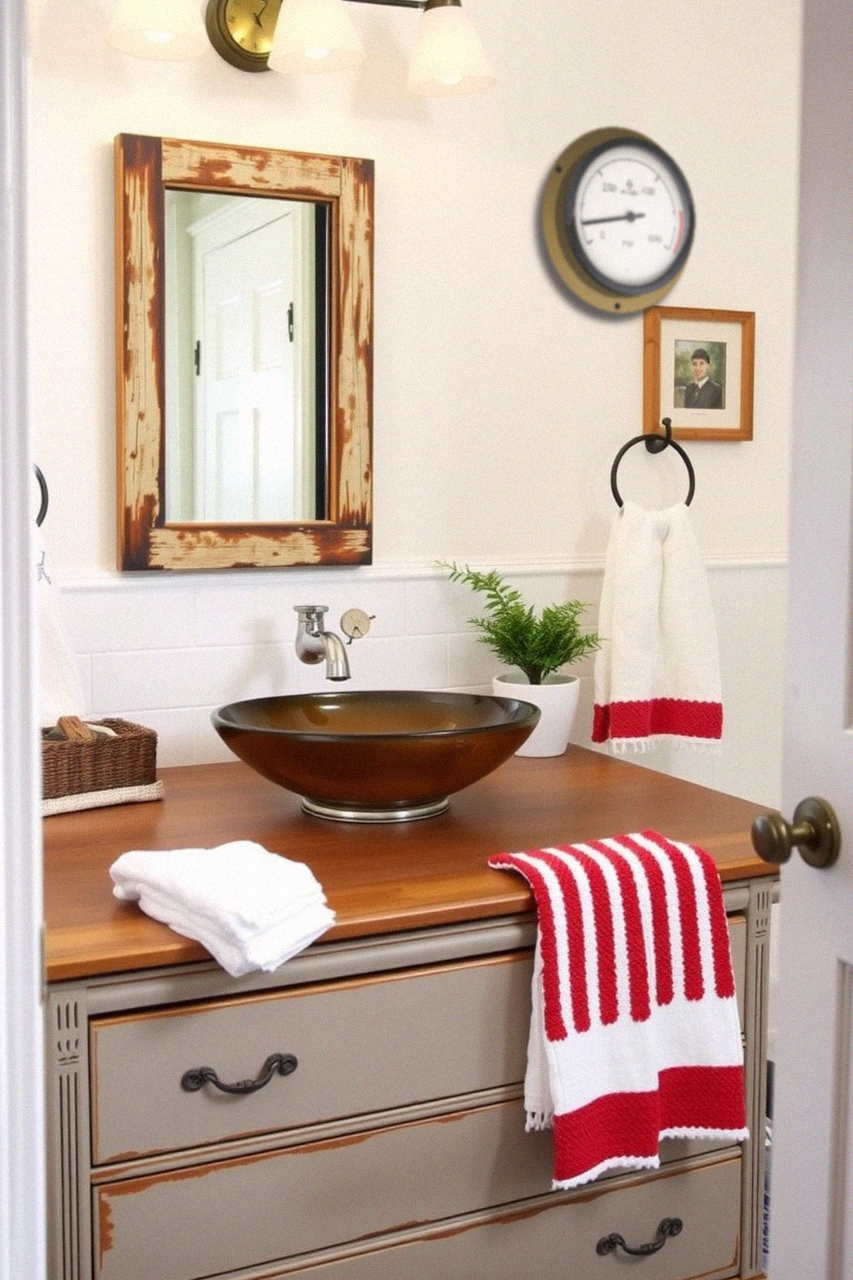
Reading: 50 mV
